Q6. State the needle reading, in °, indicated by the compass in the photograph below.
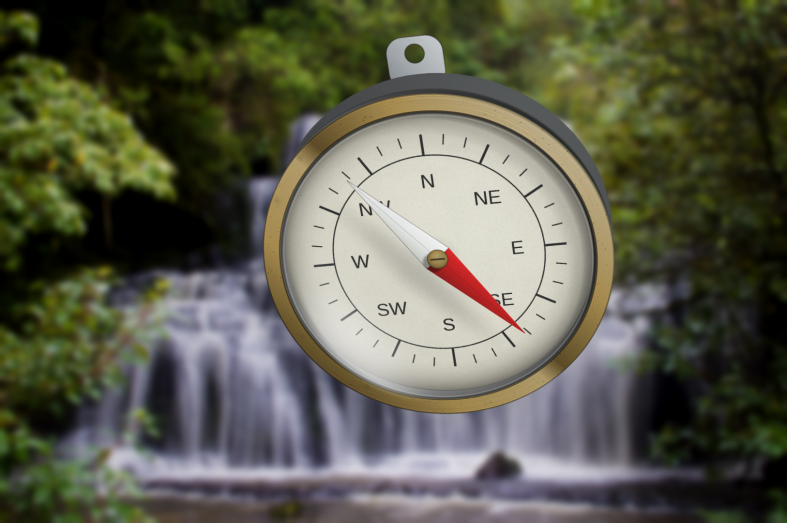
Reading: 140 °
